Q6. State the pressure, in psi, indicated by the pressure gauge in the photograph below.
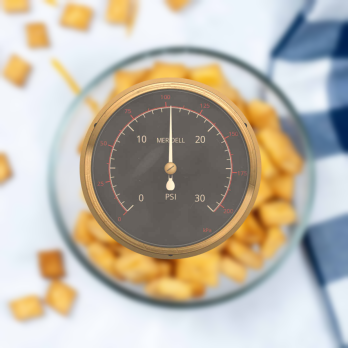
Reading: 15 psi
